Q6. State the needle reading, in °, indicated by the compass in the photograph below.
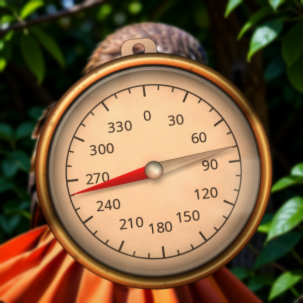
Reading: 260 °
